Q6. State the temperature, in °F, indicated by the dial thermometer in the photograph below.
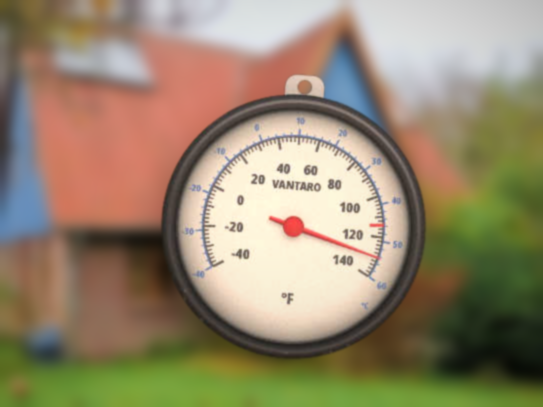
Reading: 130 °F
